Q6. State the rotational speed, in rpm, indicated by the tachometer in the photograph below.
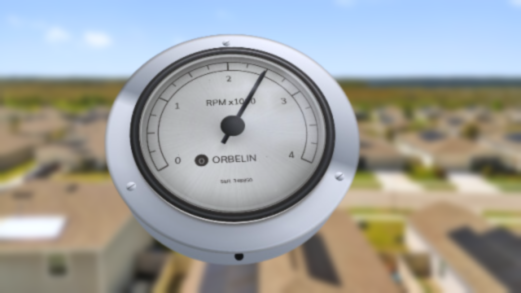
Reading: 2500 rpm
